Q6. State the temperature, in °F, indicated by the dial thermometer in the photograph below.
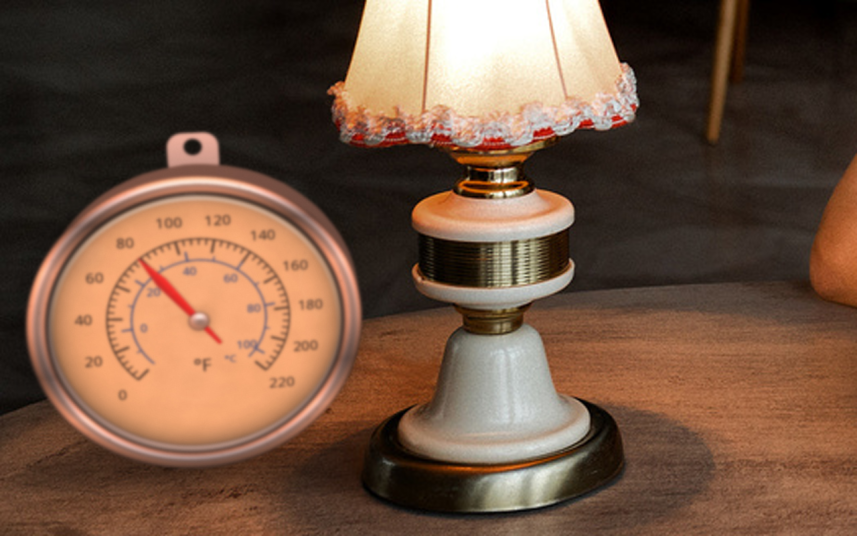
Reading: 80 °F
